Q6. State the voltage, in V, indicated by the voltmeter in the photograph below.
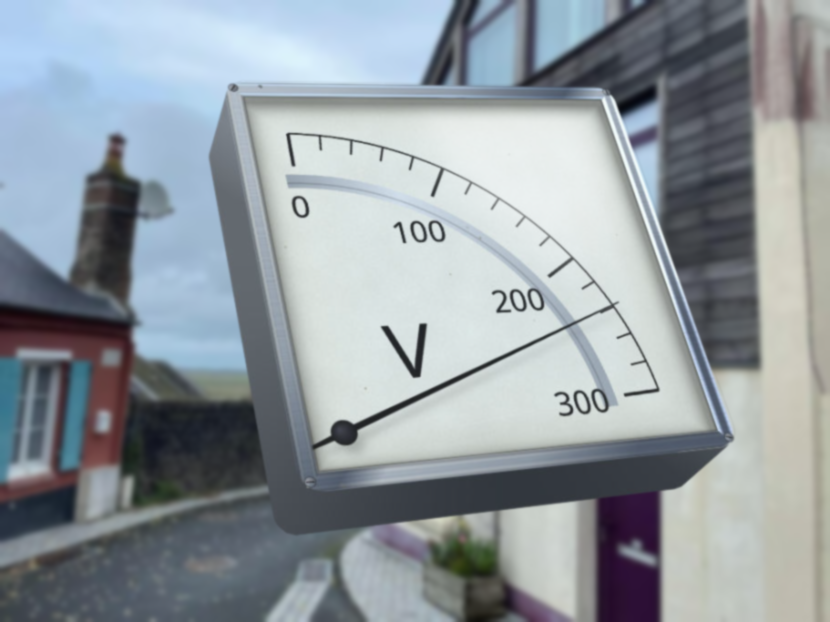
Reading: 240 V
